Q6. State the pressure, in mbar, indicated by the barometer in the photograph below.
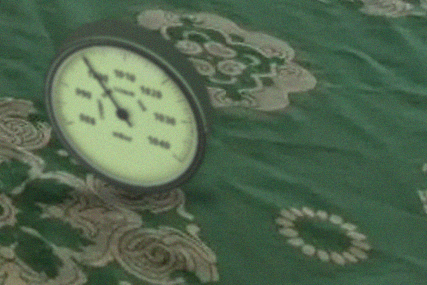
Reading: 1000 mbar
